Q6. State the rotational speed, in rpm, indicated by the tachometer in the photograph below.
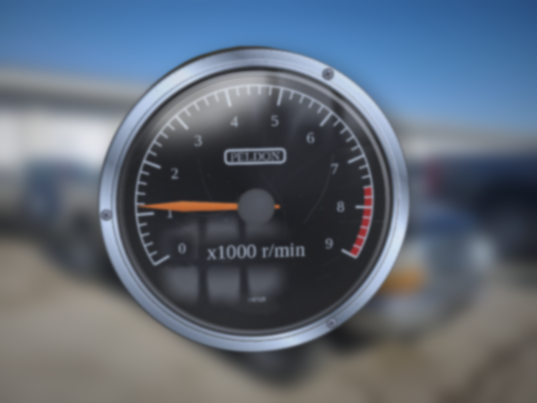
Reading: 1200 rpm
